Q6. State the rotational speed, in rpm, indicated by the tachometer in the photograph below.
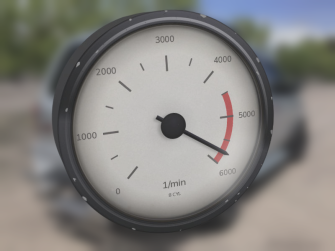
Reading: 5750 rpm
